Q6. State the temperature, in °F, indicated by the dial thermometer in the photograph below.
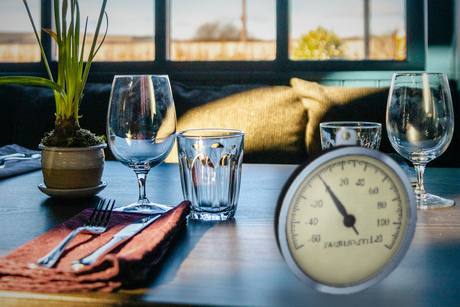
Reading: 0 °F
